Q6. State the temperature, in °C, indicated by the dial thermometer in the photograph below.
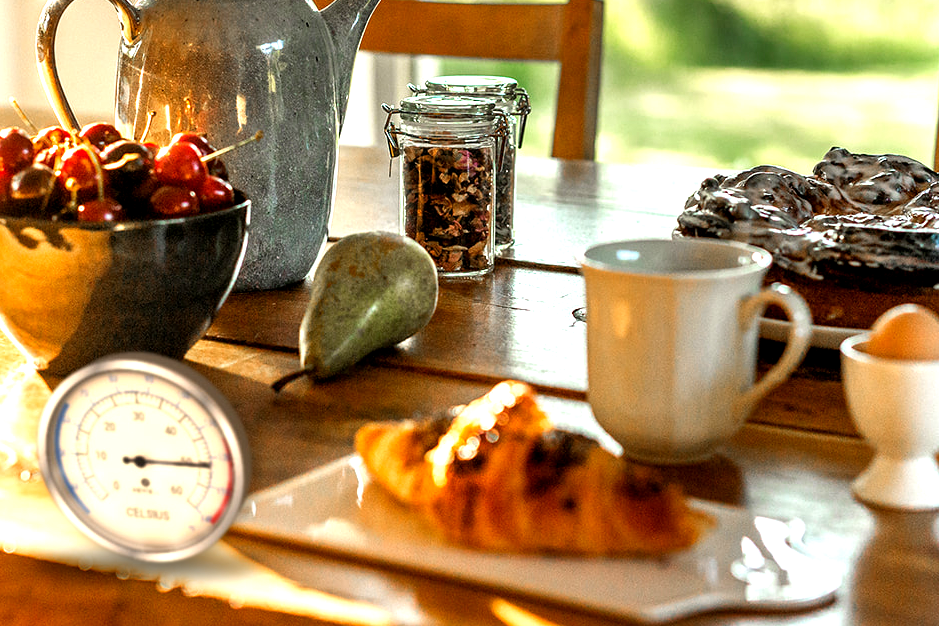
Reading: 50 °C
